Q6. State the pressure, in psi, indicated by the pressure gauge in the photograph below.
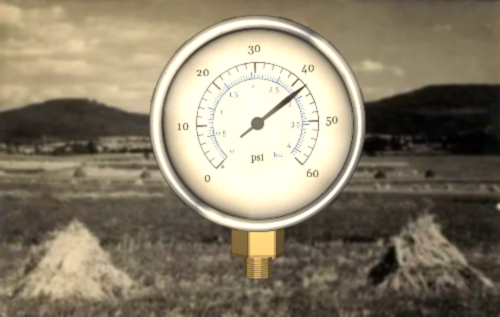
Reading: 42 psi
